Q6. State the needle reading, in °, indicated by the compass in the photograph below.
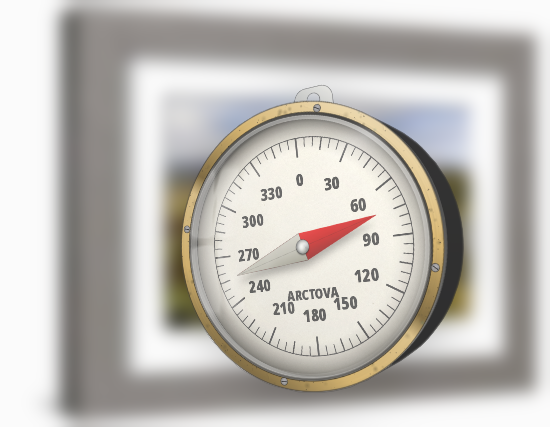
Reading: 75 °
